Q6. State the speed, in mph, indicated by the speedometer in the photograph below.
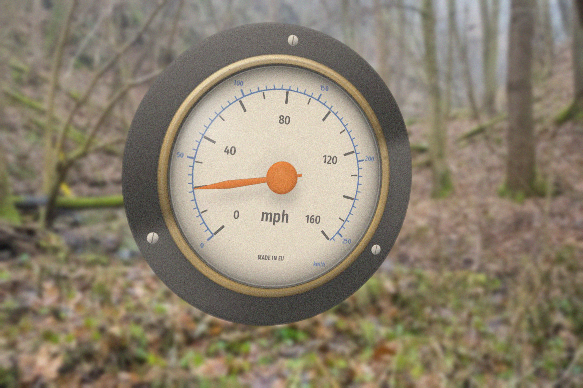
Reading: 20 mph
